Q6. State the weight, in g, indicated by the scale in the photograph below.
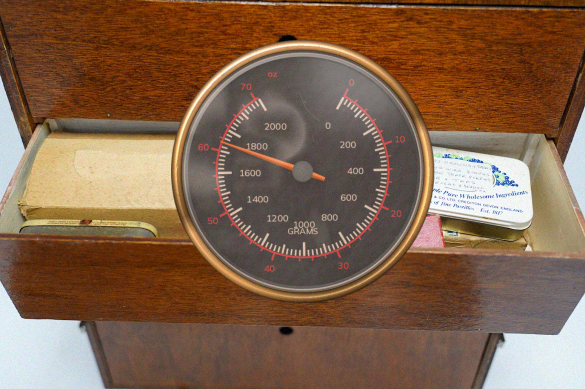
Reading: 1740 g
